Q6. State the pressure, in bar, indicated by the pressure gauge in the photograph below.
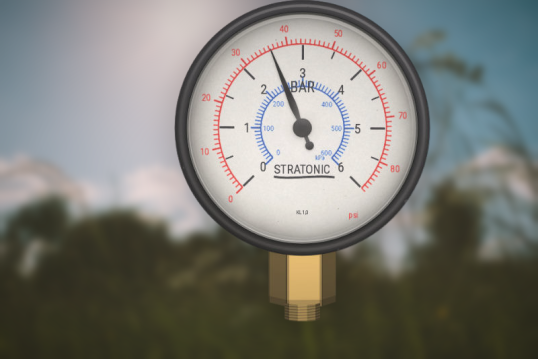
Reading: 2.5 bar
